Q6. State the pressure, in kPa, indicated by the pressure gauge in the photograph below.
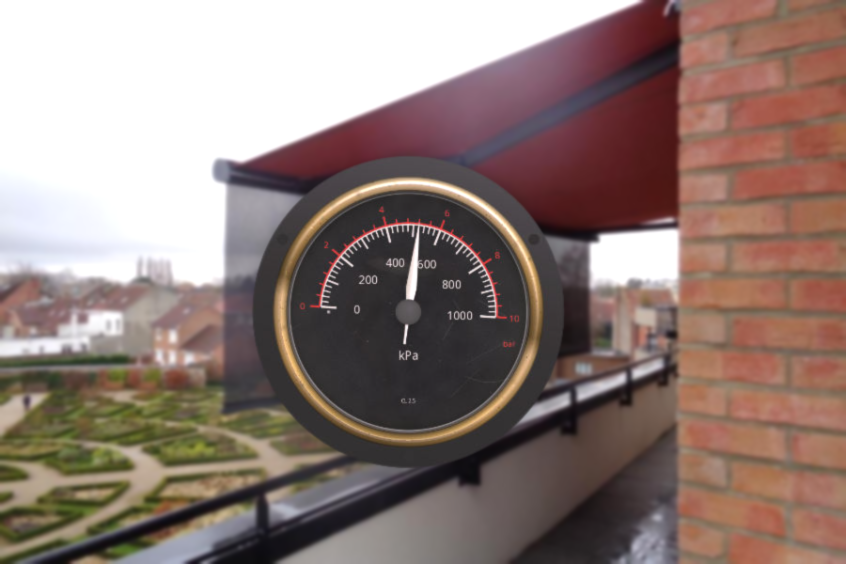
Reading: 520 kPa
